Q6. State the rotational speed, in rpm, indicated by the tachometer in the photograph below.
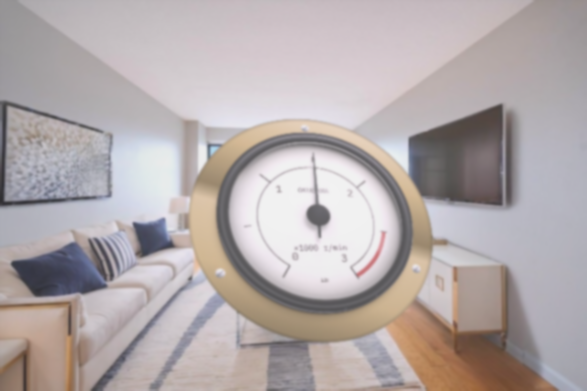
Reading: 1500 rpm
